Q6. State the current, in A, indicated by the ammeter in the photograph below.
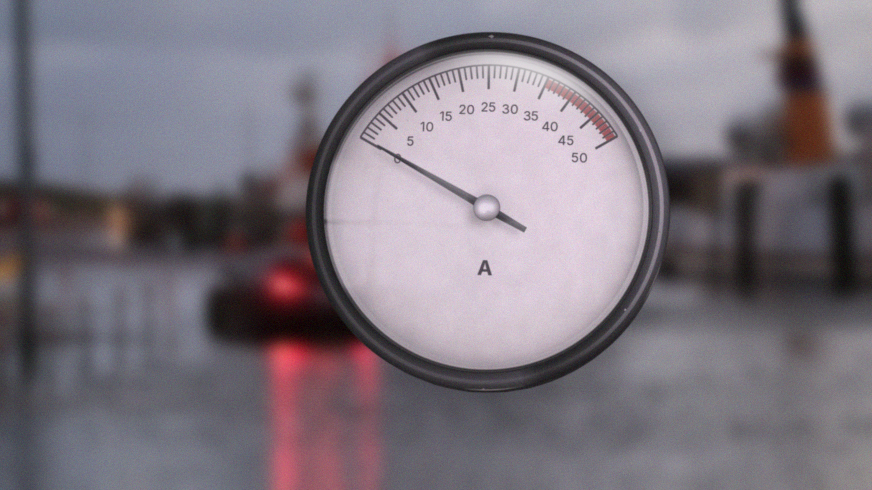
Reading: 0 A
